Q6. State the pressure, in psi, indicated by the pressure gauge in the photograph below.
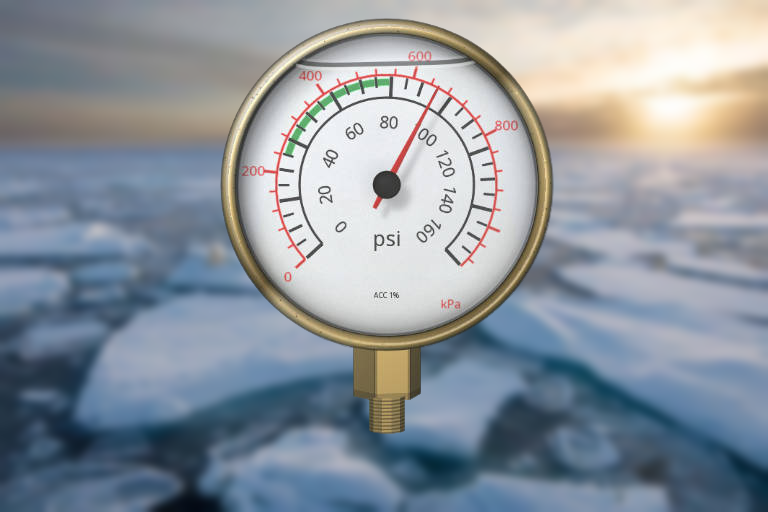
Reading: 95 psi
